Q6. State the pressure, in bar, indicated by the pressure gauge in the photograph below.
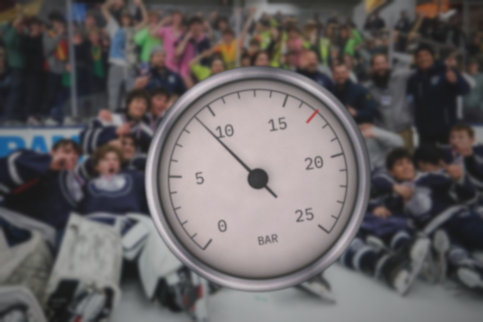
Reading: 9 bar
